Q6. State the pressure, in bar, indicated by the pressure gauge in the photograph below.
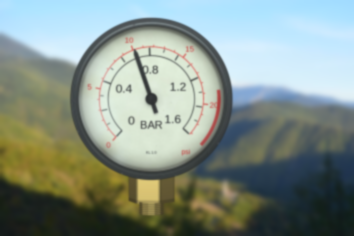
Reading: 0.7 bar
